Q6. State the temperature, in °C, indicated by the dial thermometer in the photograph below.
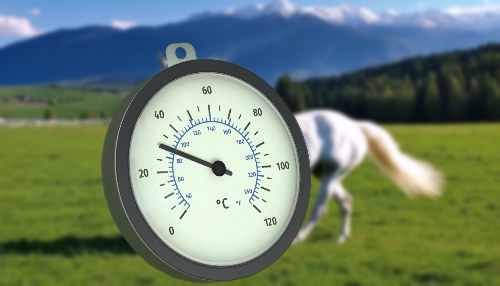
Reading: 30 °C
